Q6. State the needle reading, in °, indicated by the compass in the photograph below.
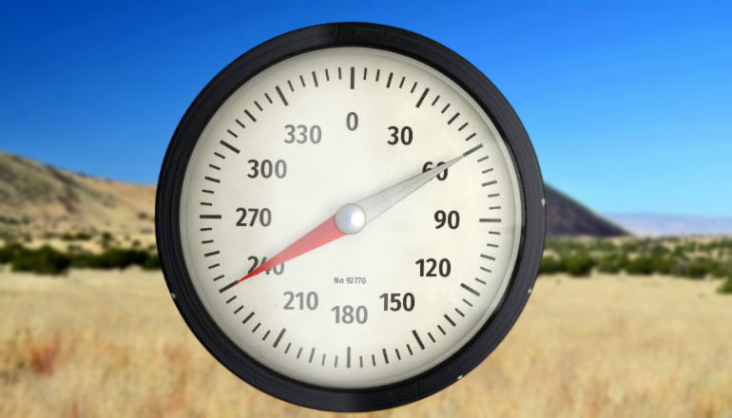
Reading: 240 °
